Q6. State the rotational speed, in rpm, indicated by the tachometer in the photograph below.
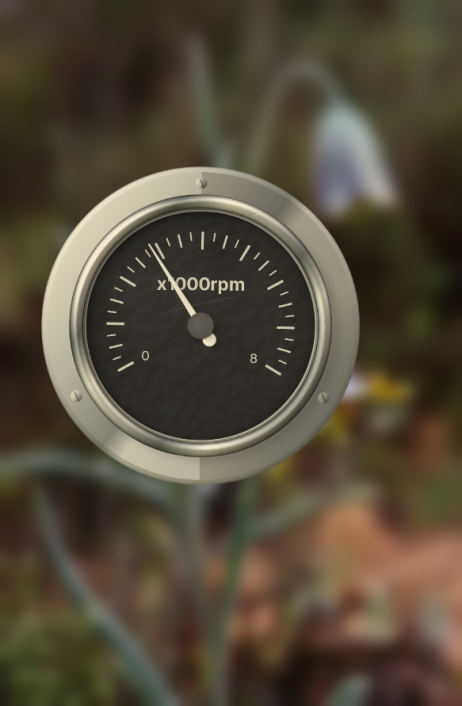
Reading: 2875 rpm
